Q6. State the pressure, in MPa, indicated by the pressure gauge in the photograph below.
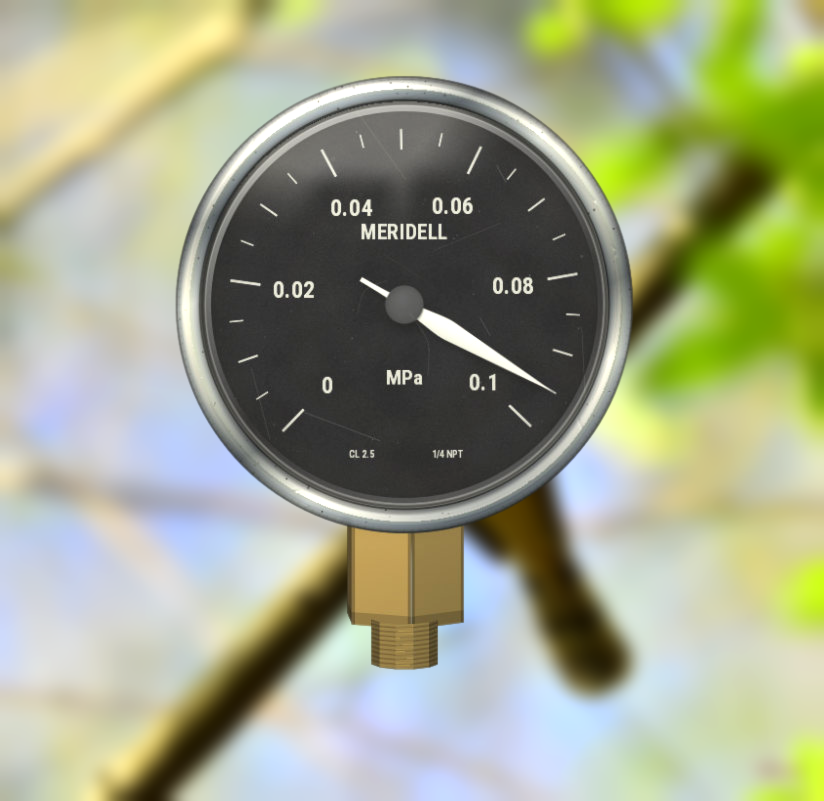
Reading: 0.095 MPa
